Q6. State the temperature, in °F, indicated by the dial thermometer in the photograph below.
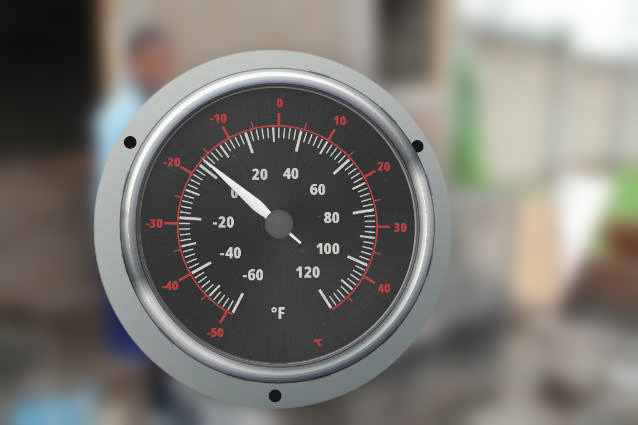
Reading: 2 °F
